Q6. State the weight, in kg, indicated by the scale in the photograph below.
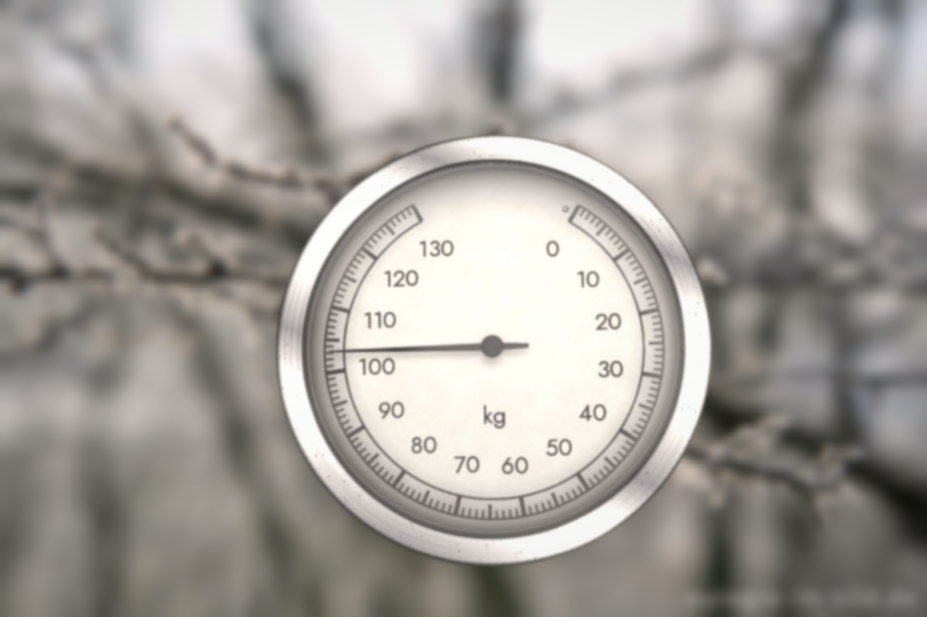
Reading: 103 kg
